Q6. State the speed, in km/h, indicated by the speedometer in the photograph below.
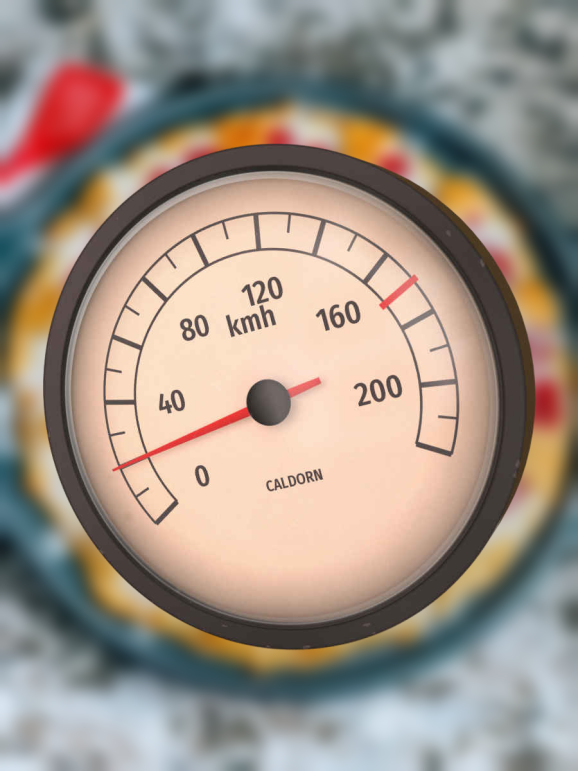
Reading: 20 km/h
